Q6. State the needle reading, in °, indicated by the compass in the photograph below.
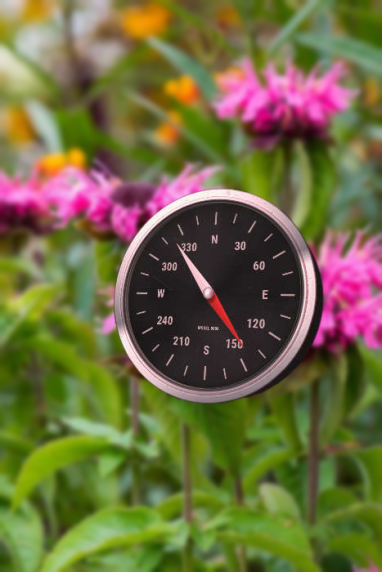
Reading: 142.5 °
